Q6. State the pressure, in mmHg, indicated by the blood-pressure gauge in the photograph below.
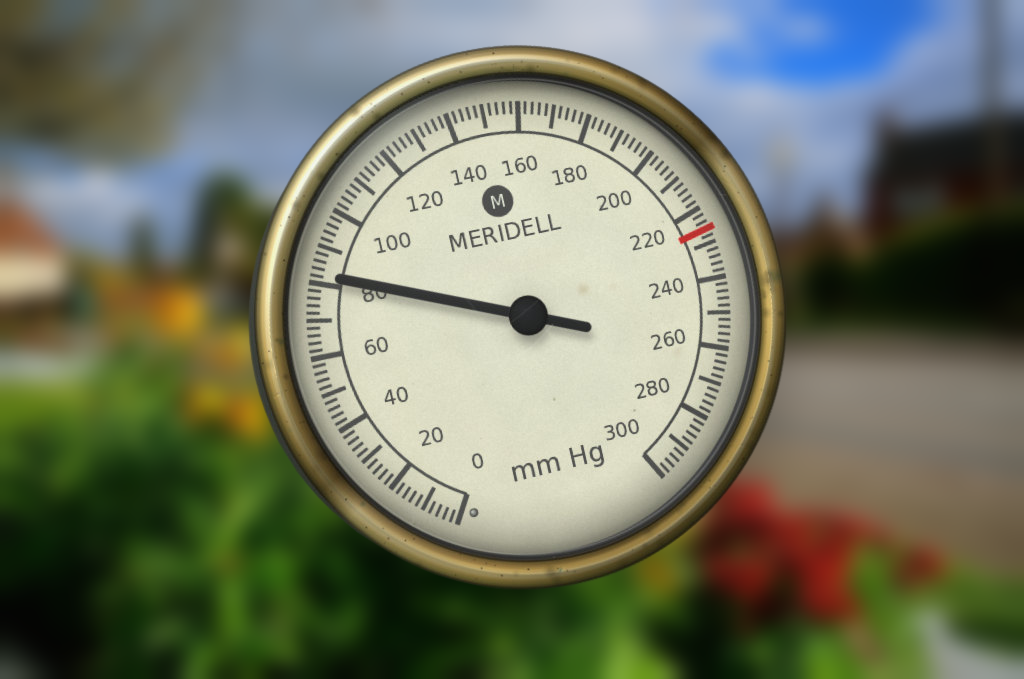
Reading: 82 mmHg
